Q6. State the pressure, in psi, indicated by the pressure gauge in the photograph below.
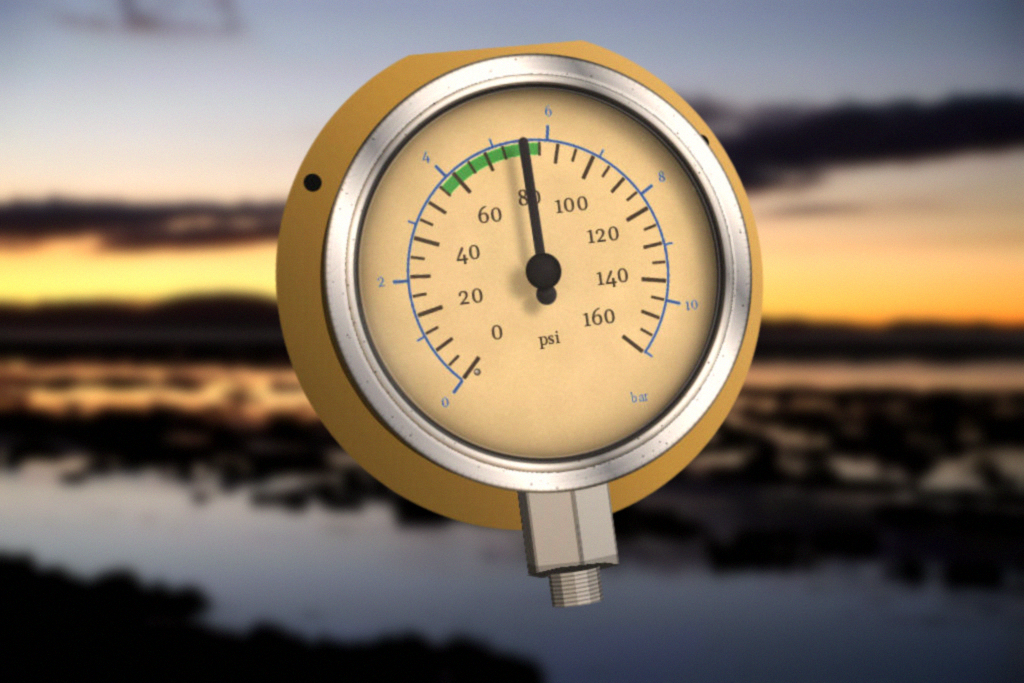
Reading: 80 psi
